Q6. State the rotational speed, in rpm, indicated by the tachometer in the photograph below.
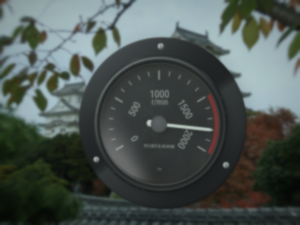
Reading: 1800 rpm
